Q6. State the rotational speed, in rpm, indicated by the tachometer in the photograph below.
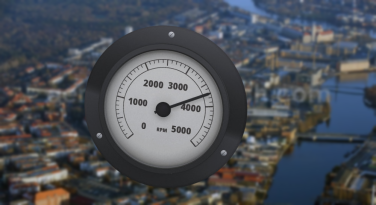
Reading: 3700 rpm
